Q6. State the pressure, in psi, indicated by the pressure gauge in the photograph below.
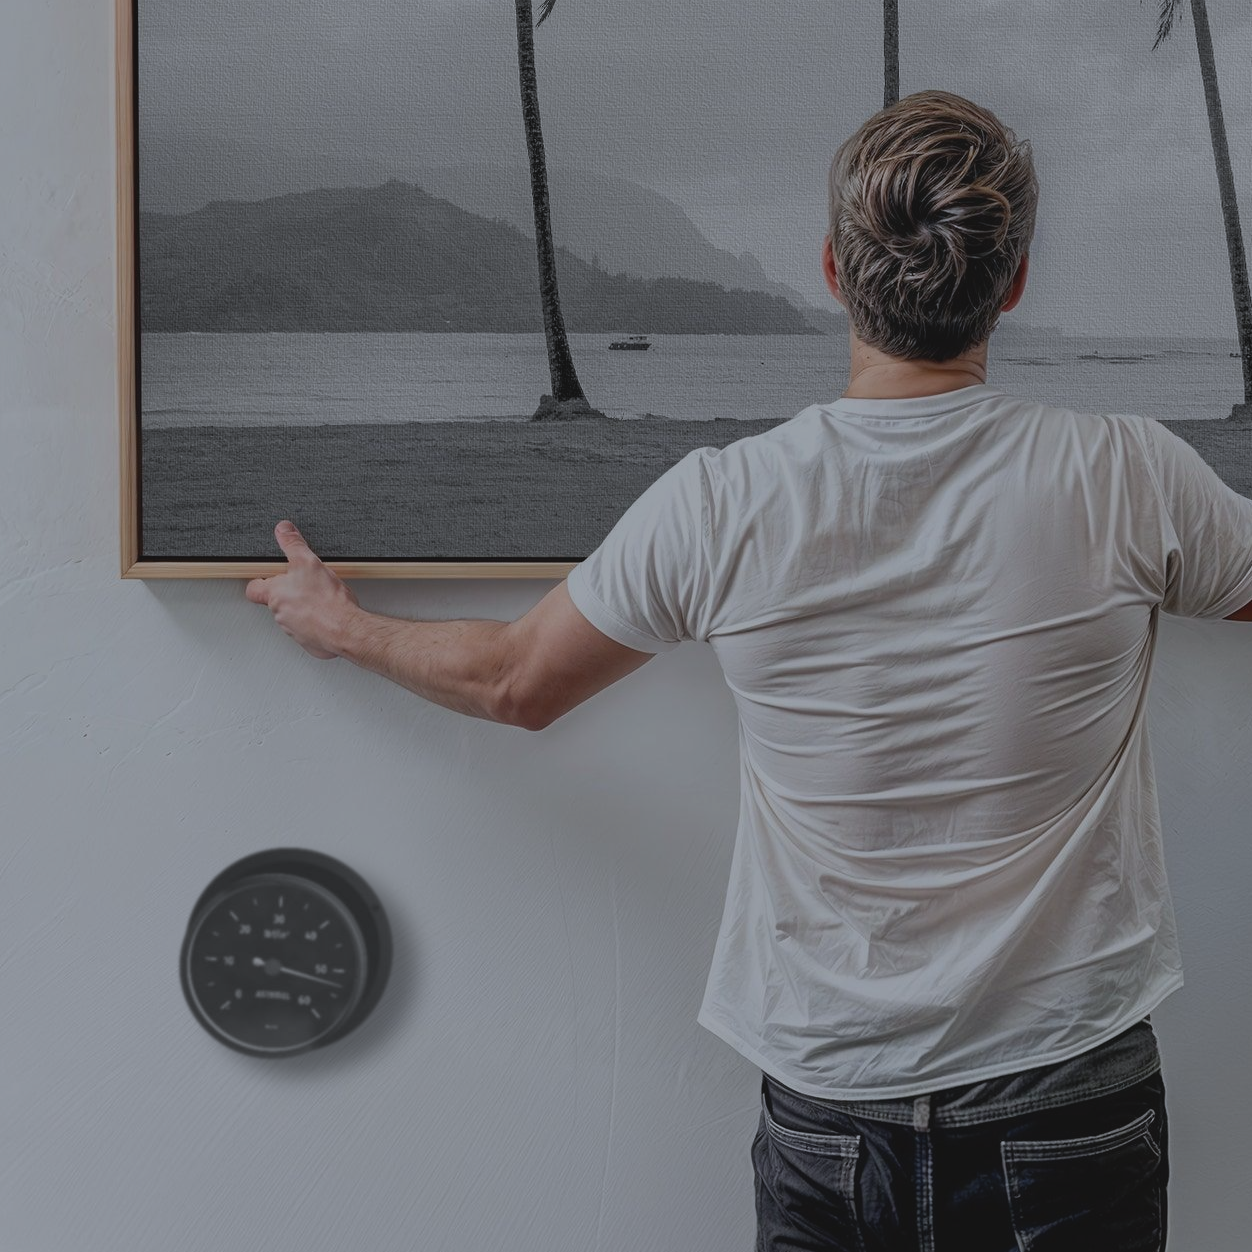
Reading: 52.5 psi
